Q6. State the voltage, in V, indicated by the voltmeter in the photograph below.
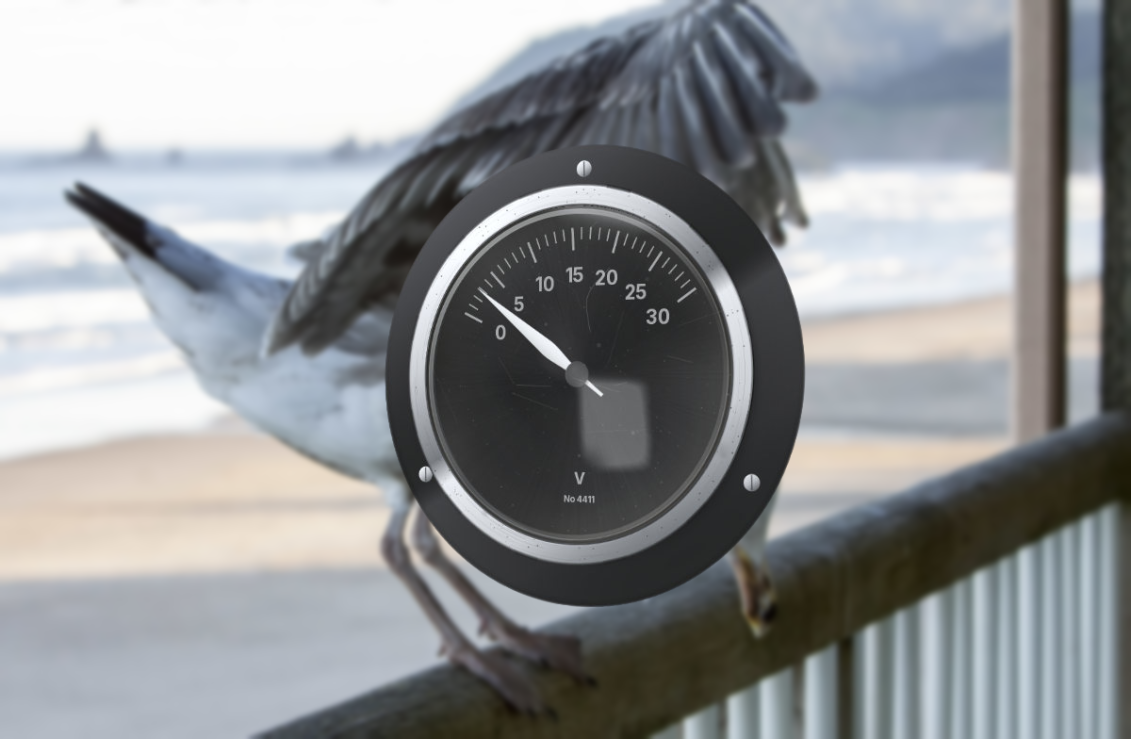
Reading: 3 V
